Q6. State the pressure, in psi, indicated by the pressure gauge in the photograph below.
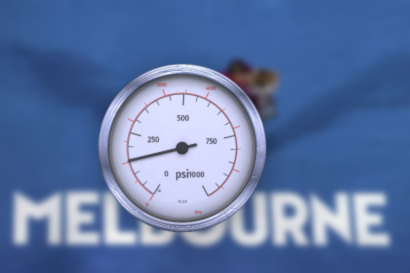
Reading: 150 psi
